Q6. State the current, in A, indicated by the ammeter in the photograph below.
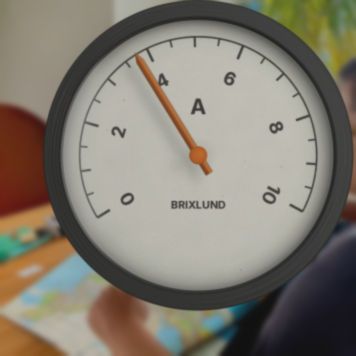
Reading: 3.75 A
